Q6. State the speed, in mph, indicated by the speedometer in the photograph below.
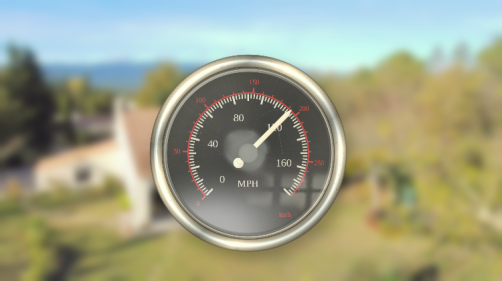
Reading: 120 mph
